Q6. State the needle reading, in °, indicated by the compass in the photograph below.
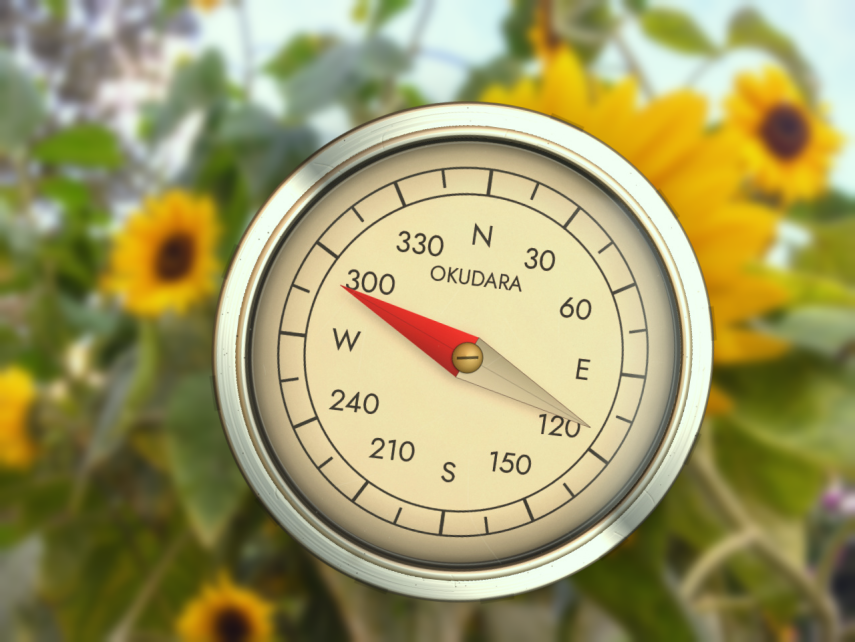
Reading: 292.5 °
